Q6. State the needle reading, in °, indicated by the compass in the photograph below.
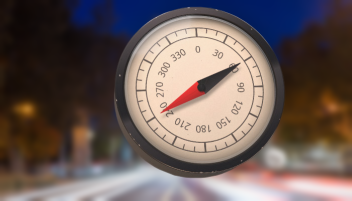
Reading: 240 °
